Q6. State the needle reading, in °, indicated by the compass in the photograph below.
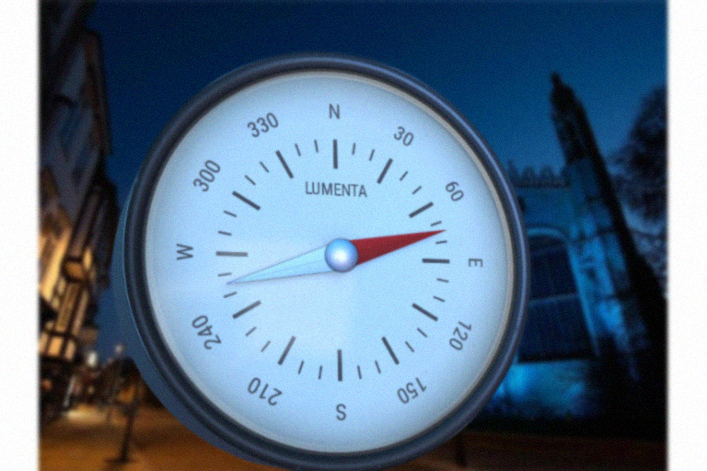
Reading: 75 °
